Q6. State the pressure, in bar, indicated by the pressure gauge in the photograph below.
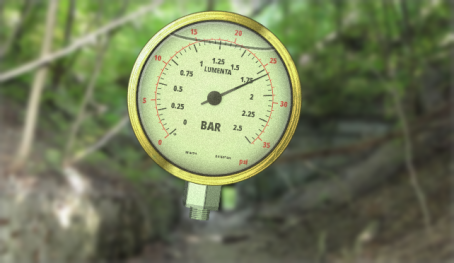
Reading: 1.8 bar
